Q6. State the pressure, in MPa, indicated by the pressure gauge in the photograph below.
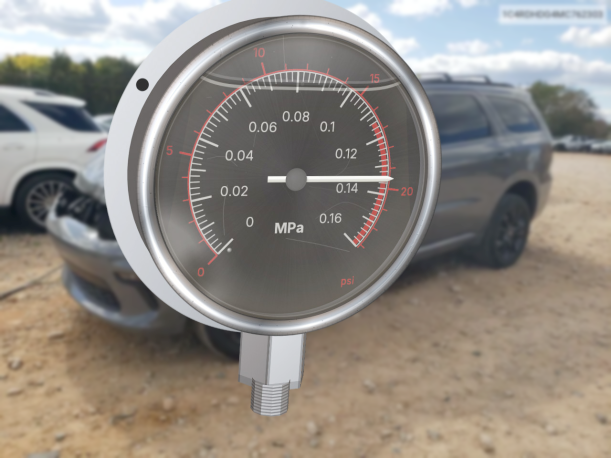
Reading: 0.134 MPa
